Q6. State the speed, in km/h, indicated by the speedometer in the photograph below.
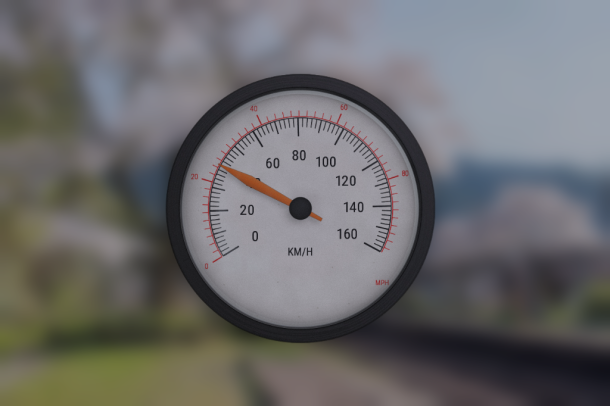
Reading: 40 km/h
